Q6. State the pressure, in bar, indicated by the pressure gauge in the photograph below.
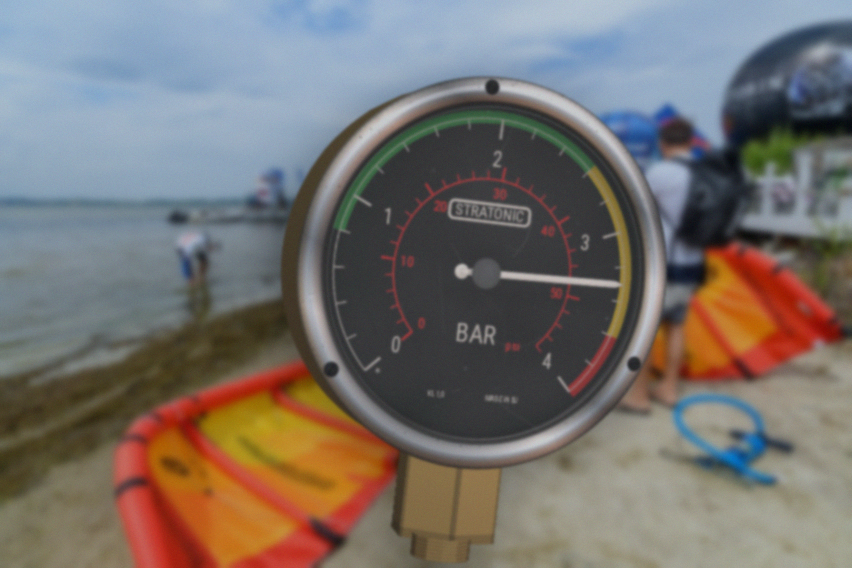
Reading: 3.3 bar
